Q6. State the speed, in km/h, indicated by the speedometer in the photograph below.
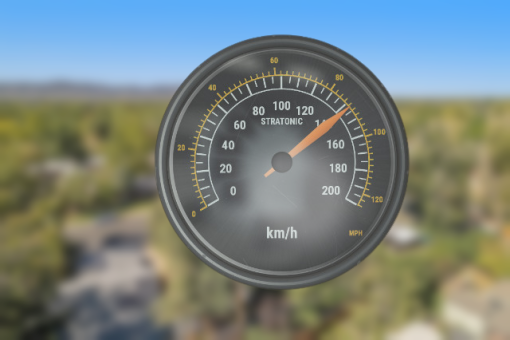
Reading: 142.5 km/h
